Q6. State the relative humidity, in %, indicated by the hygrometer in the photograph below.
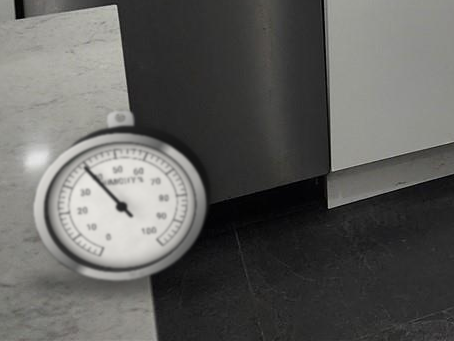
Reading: 40 %
